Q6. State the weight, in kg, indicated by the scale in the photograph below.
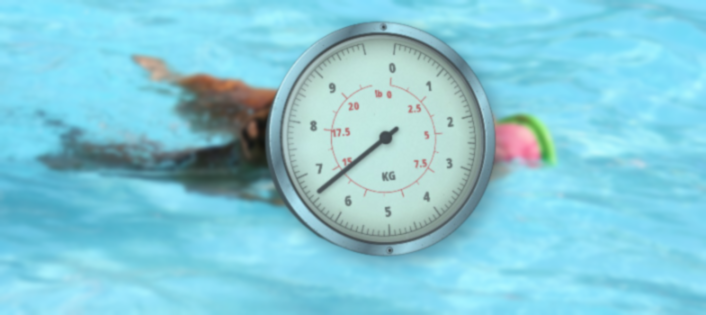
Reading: 6.6 kg
